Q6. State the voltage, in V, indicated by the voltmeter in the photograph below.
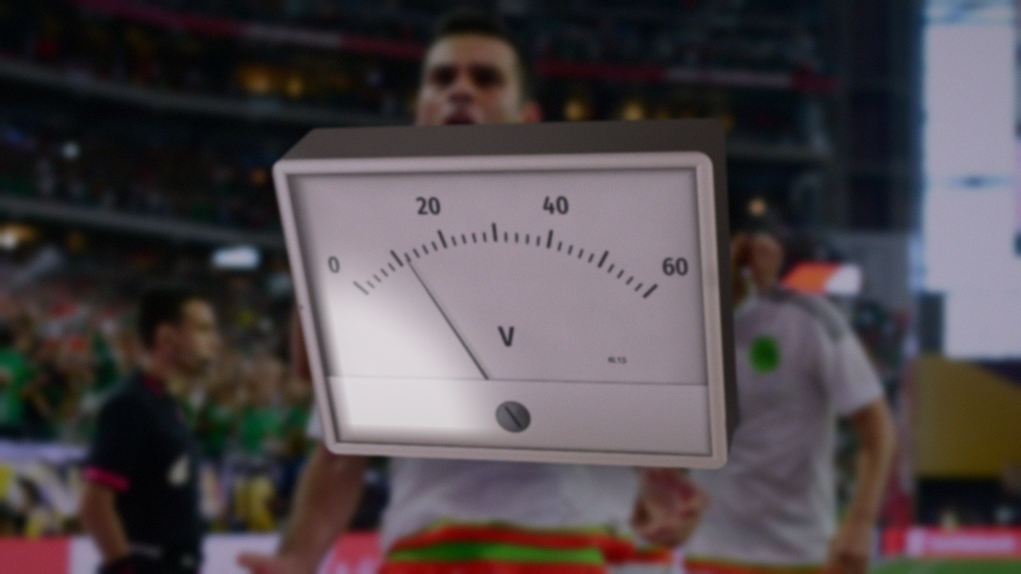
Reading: 12 V
